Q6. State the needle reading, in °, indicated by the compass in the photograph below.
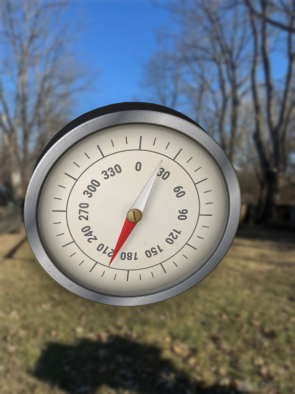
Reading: 200 °
